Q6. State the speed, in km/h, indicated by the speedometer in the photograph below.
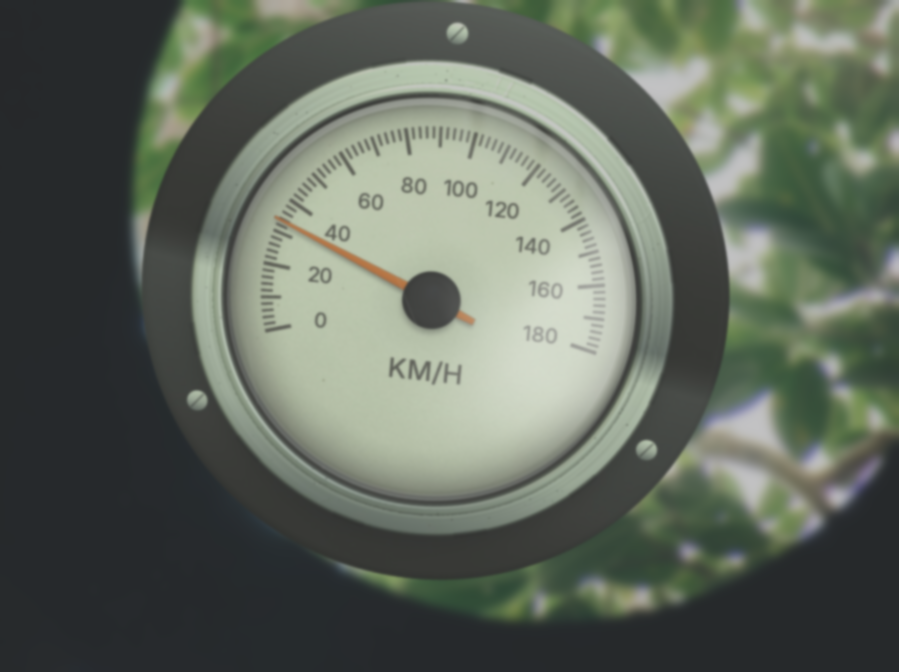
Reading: 34 km/h
